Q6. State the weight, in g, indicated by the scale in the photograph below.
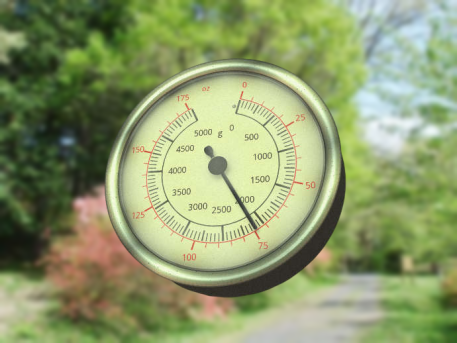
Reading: 2100 g
